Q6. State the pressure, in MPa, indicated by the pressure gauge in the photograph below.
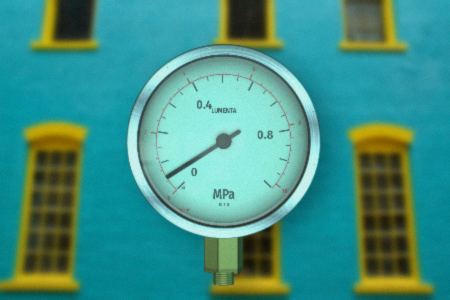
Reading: 0.05 MPa
